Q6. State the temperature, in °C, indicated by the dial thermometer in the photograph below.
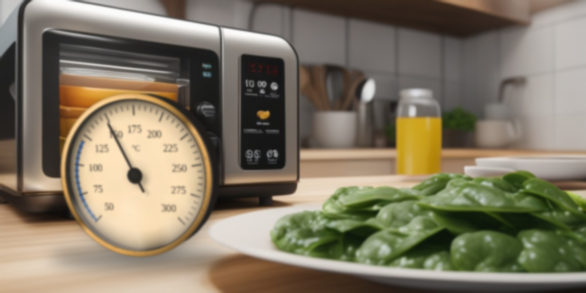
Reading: 150 °C
